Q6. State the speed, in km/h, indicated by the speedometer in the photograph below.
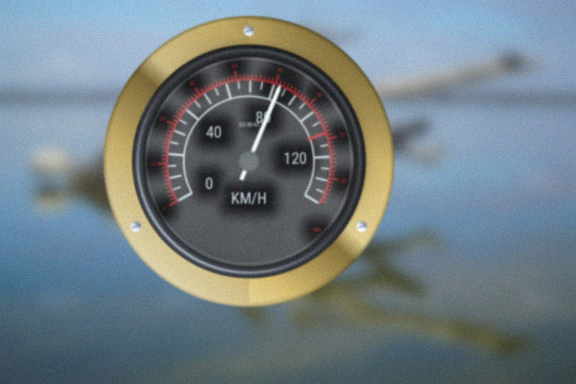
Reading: 82.5 km/h
